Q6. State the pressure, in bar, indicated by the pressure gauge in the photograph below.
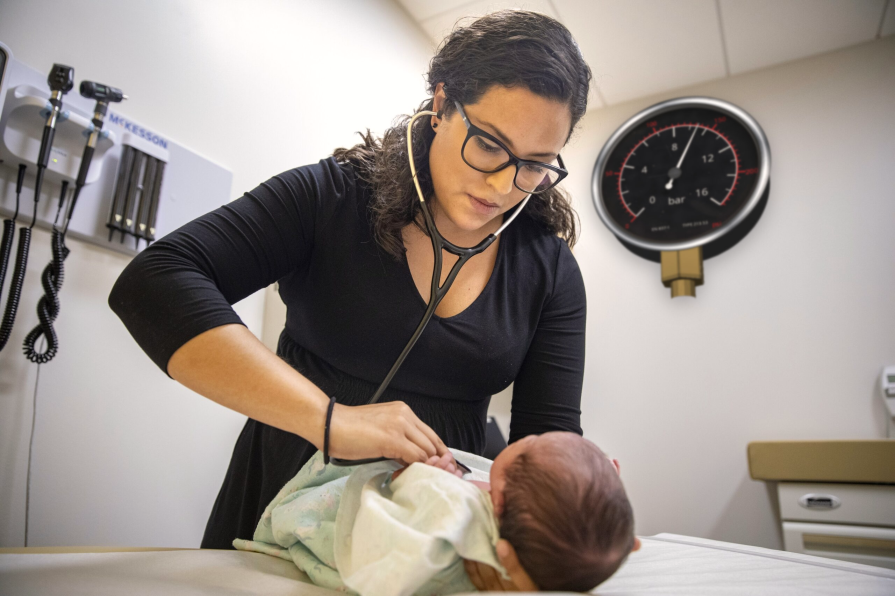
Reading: 9.5 bar
